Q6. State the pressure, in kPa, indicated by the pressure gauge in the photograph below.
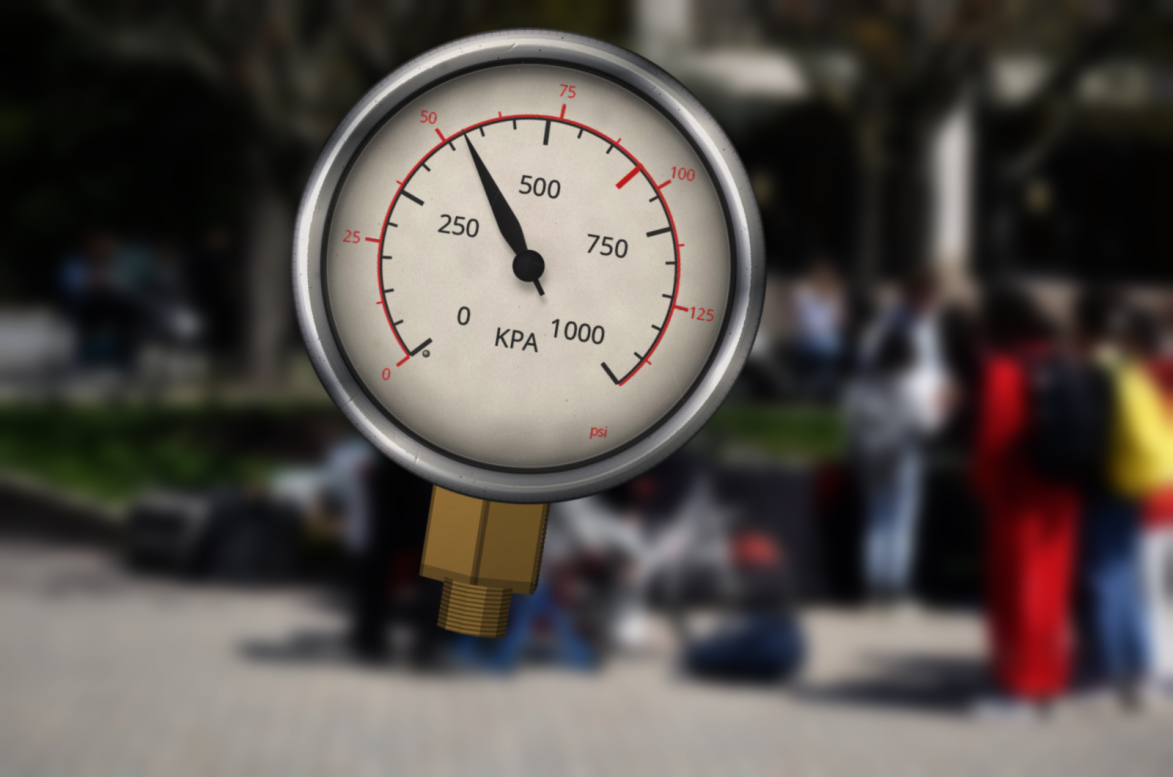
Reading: 375 kPa
